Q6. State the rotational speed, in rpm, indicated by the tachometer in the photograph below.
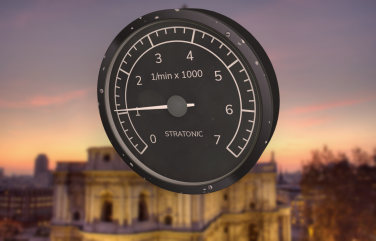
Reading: 1100 rpm
